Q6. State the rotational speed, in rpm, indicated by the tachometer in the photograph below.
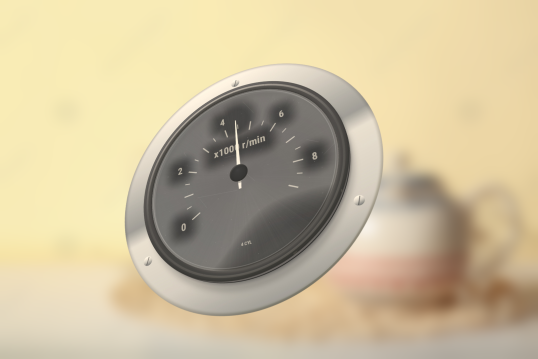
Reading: 4500 rpm
